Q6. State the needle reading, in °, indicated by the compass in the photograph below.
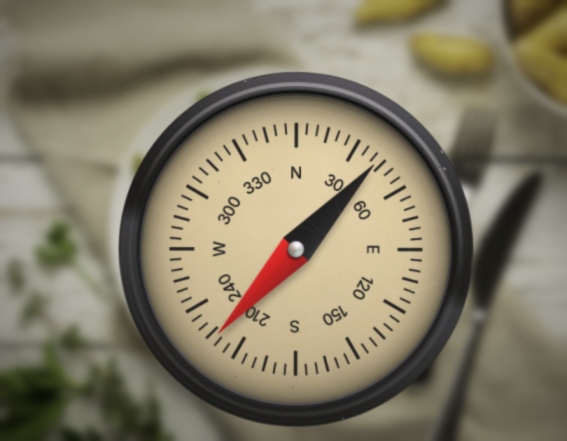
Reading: 222.5 °
